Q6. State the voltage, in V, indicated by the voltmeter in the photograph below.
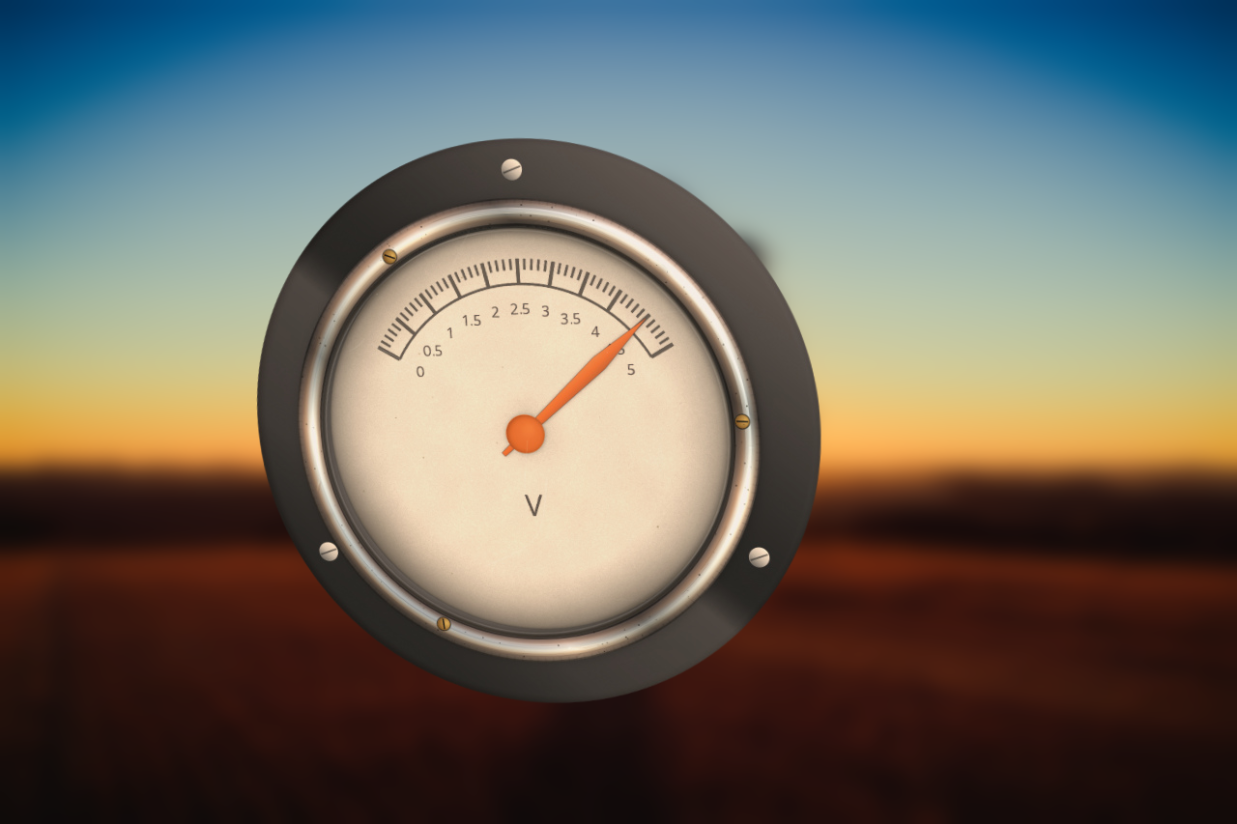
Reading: 4.5 V
